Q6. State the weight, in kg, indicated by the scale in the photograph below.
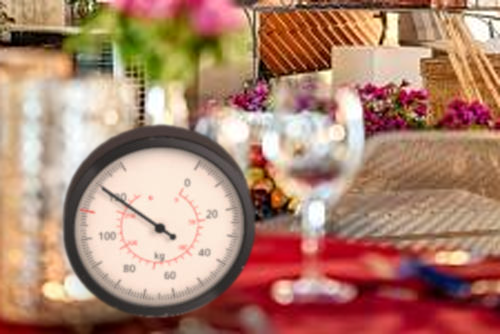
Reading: 120 kg
